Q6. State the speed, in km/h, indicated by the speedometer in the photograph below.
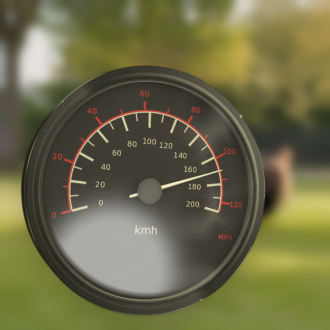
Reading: 170 km/h
